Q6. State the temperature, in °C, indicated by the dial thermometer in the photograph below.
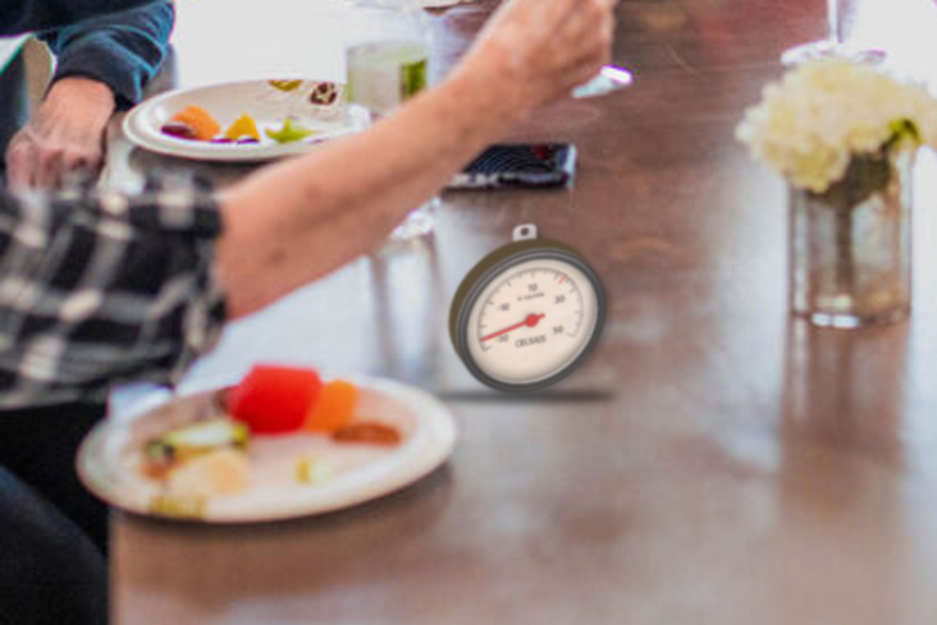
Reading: -25 °C
